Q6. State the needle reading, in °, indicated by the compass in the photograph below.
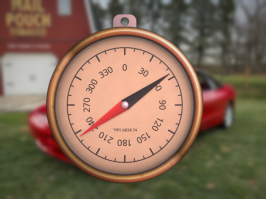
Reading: 235 °
